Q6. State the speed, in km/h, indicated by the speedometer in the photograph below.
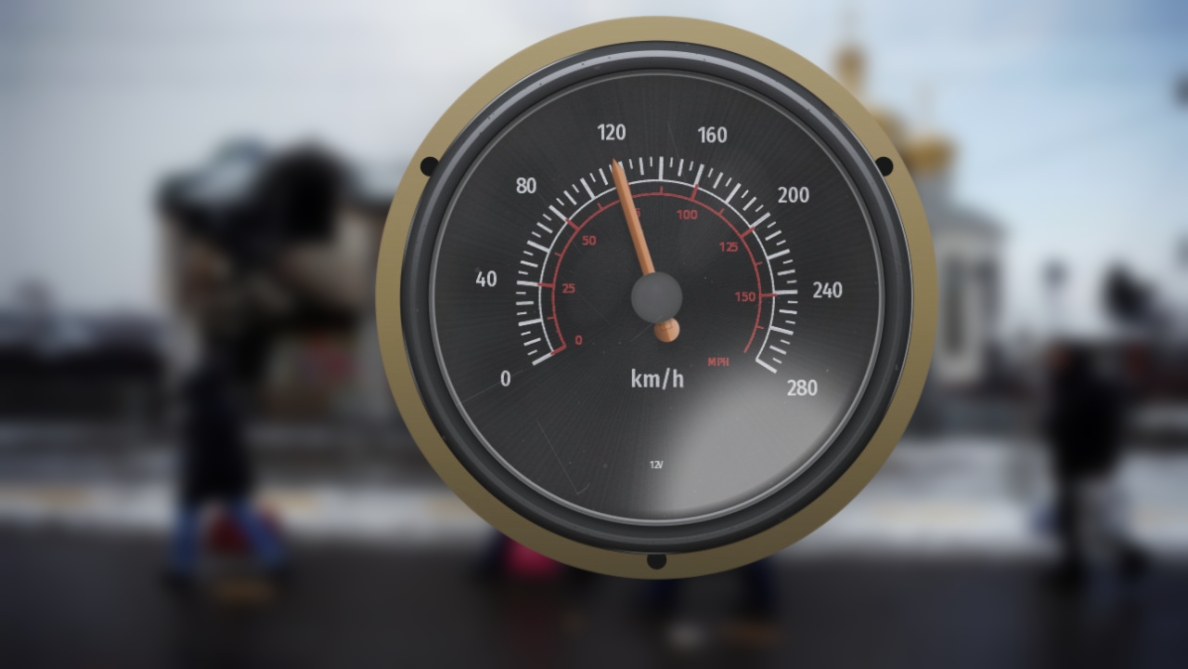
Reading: 117.5 km/h
